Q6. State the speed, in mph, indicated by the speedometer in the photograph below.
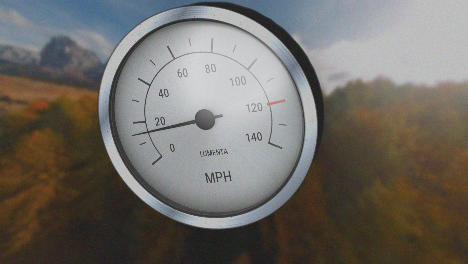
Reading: 15 mph
